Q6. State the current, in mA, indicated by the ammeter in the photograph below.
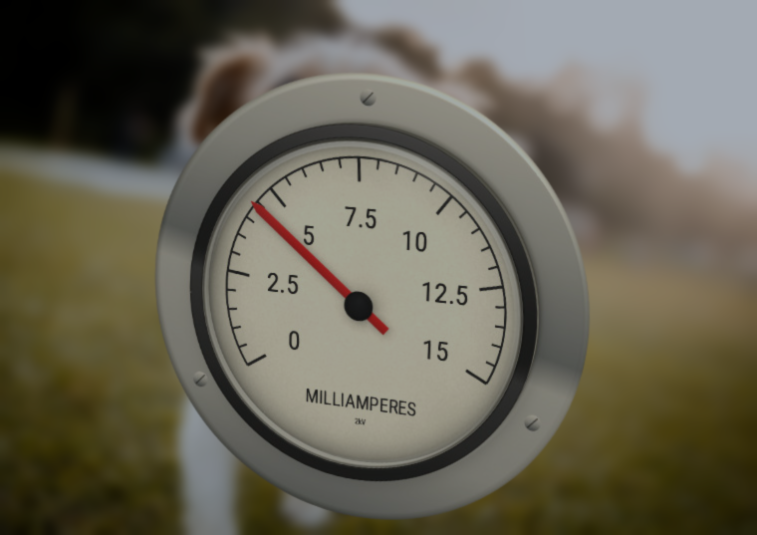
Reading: 4.5 mA
